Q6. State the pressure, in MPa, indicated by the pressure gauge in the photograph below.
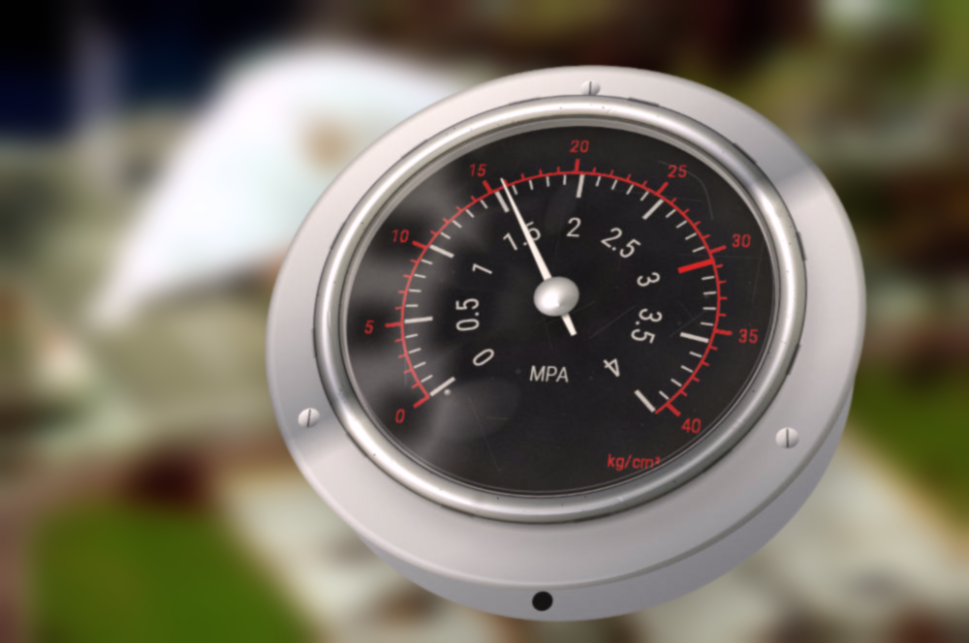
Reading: 1.55 MPa
